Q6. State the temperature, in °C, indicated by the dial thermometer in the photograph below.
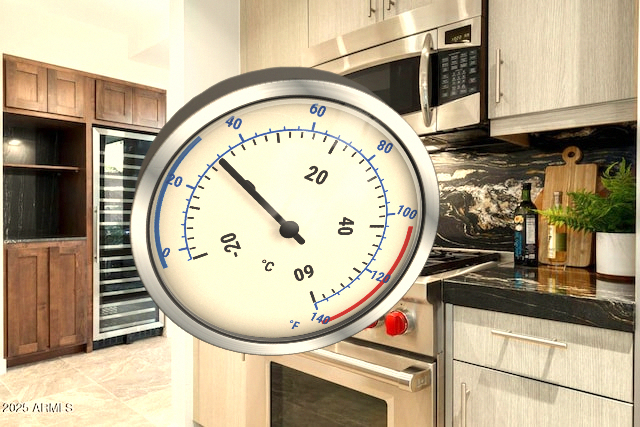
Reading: 0 °C
